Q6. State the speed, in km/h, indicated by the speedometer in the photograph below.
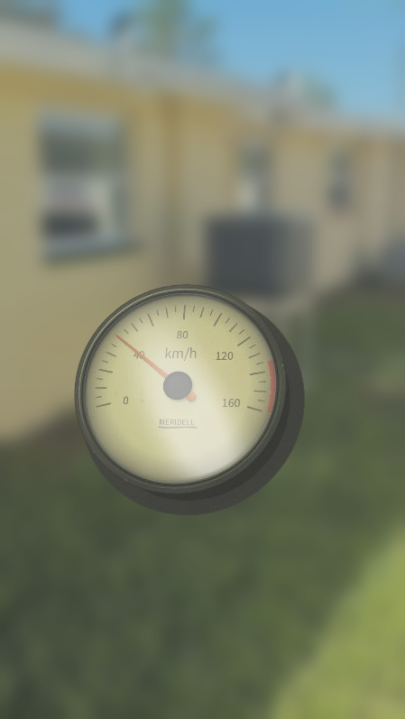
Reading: 40 km/h
